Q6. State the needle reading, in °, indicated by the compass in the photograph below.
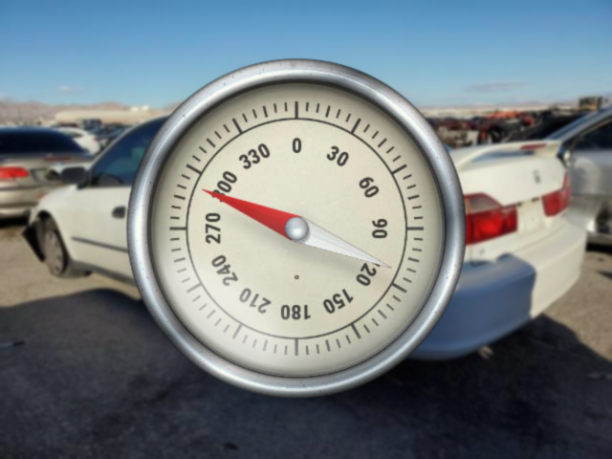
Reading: 292.5 °
